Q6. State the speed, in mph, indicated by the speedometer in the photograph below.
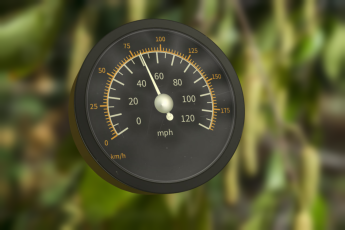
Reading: 50 mph
